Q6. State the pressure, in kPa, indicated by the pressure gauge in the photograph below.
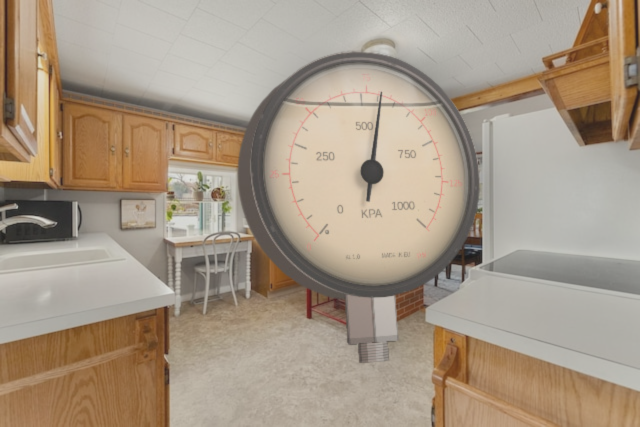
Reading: 550 kPa
